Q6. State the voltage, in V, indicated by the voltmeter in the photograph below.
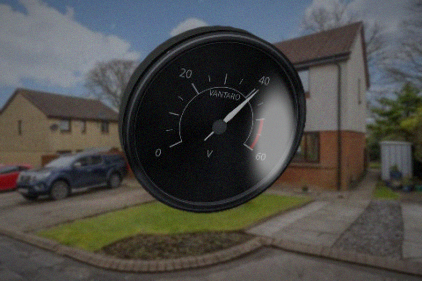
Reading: 40 V
